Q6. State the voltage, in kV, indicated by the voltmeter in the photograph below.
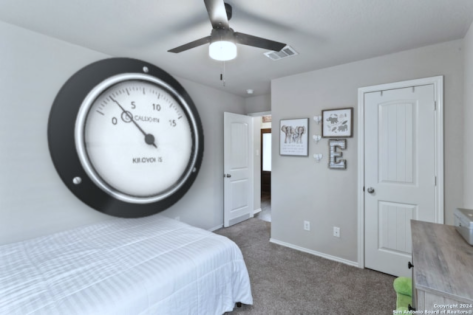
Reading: 2.5 kV
